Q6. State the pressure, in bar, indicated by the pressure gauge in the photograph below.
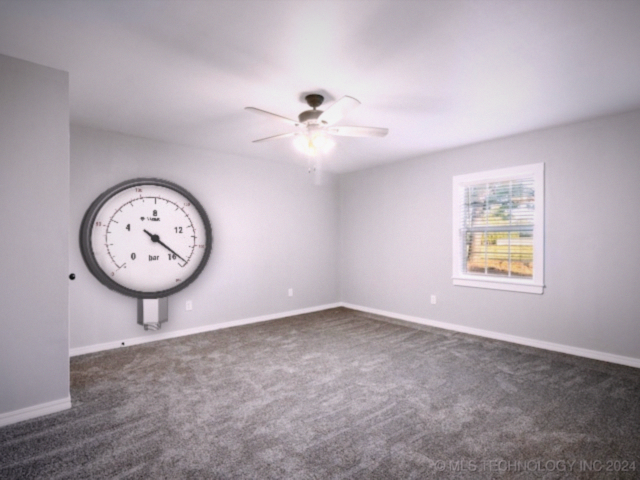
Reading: 15.5 bar
